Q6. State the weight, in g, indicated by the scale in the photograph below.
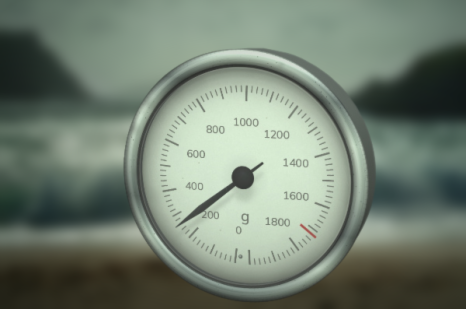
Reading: 260 g
